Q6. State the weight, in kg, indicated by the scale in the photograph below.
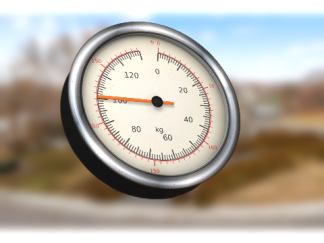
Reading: 100 kg
